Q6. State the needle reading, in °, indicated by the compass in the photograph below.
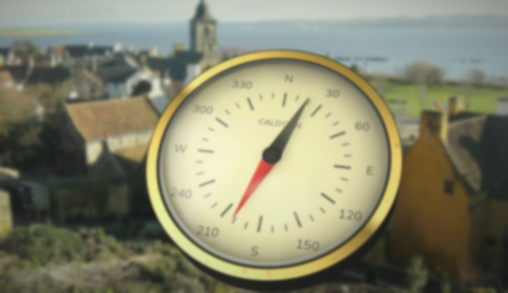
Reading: 200 °
